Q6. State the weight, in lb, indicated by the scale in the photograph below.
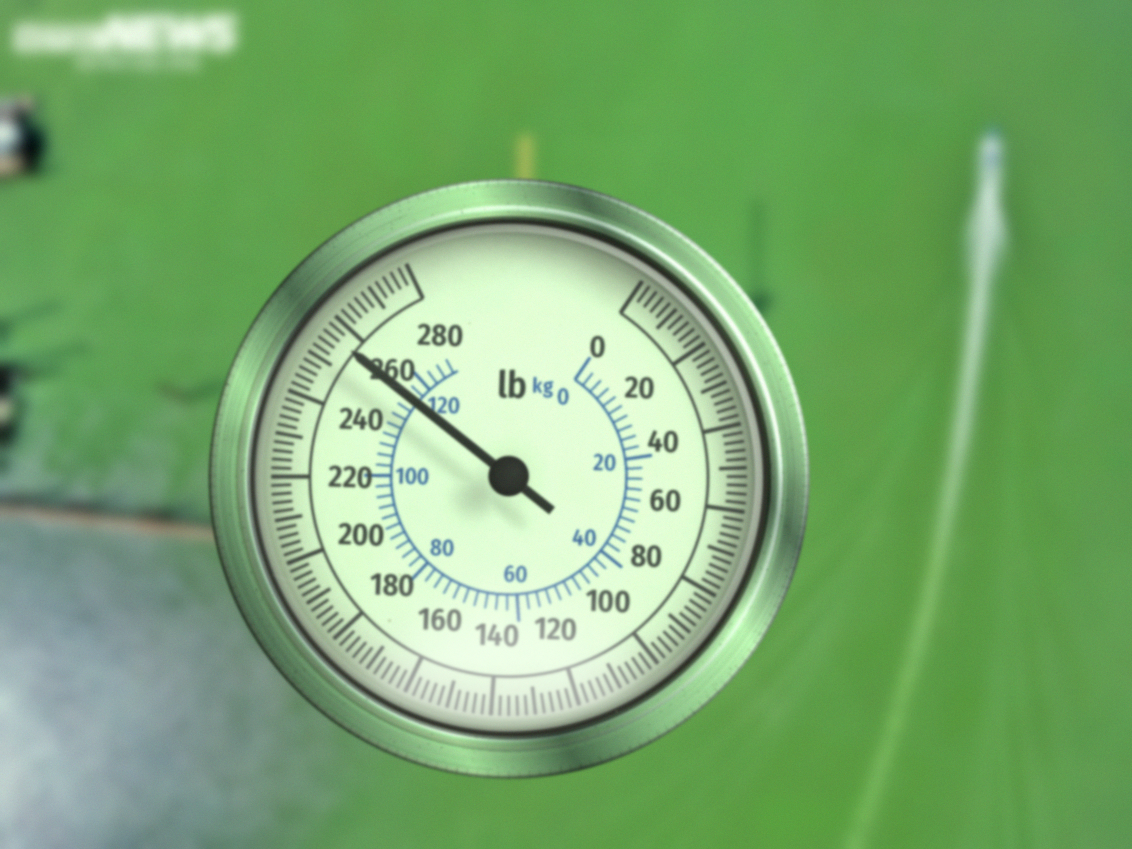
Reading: 256 lb
